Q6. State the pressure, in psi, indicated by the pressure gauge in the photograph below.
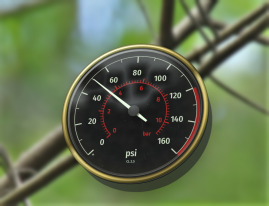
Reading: 50 psi
